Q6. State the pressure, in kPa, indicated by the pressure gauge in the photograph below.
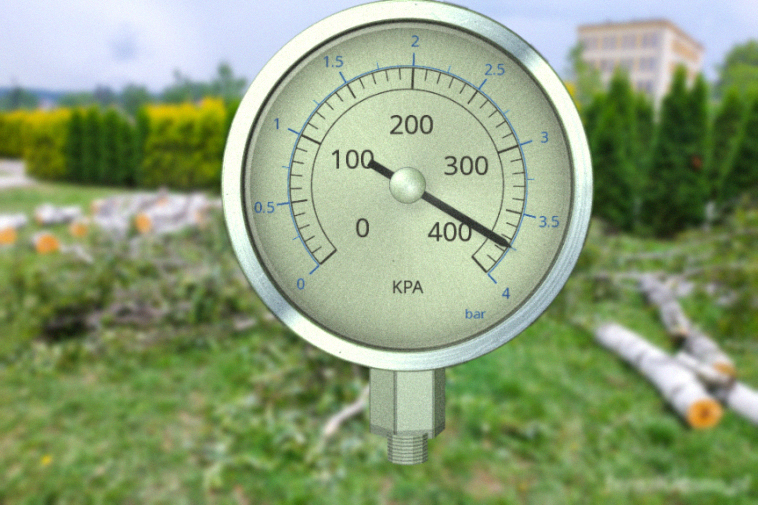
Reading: 375 kPa
